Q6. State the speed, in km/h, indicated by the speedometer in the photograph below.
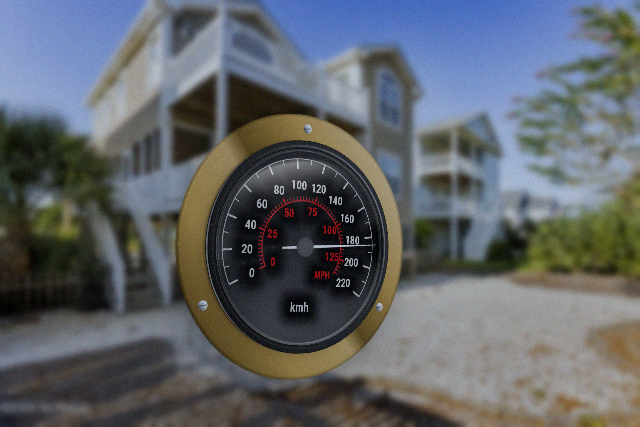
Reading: 185 km/h
